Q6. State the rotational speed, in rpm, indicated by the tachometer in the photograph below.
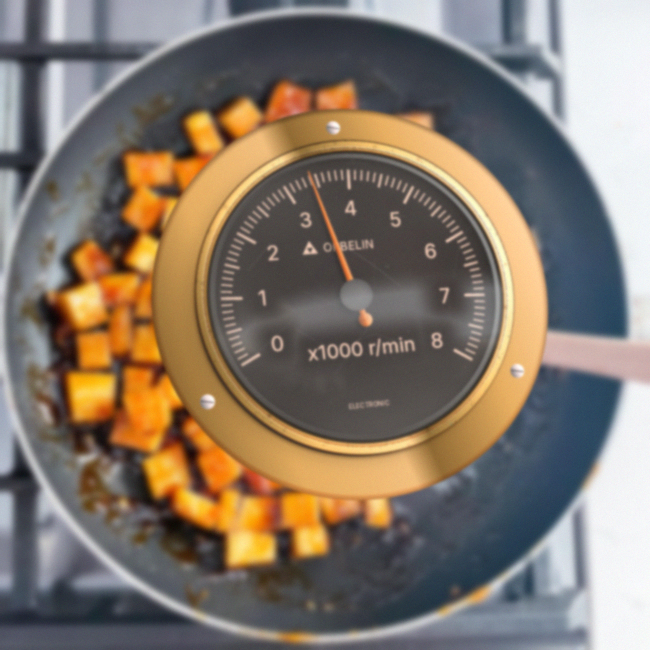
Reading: 3400 rpm
